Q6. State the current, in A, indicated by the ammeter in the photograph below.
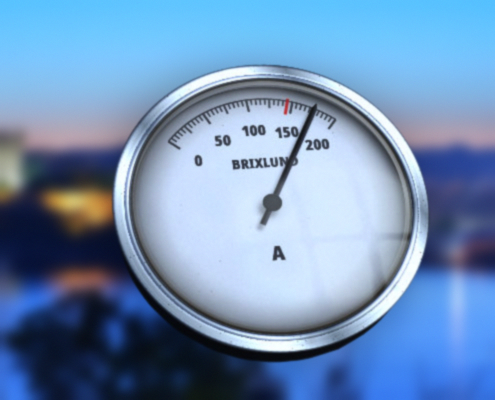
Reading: 175 A
